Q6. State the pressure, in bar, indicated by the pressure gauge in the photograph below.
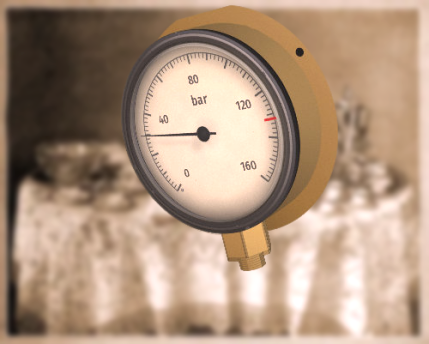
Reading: 30 bar
